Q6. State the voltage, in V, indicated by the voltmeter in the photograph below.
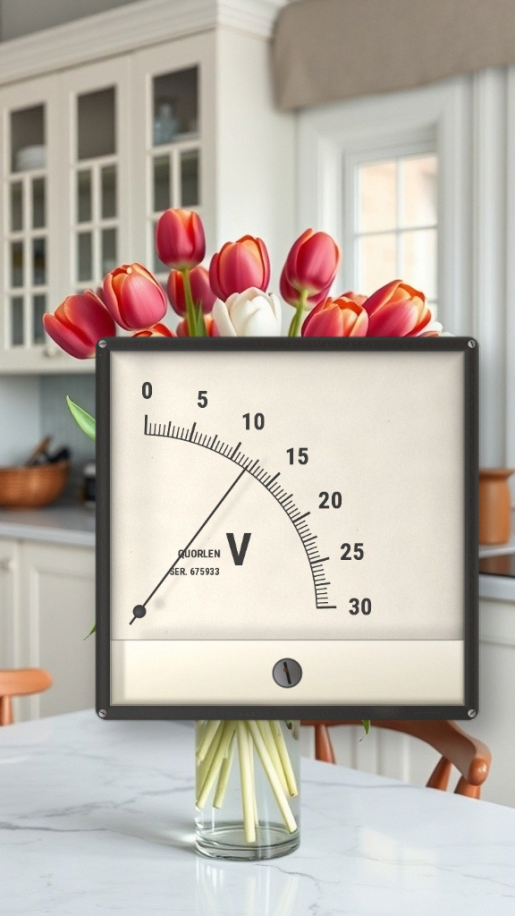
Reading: 12 V
